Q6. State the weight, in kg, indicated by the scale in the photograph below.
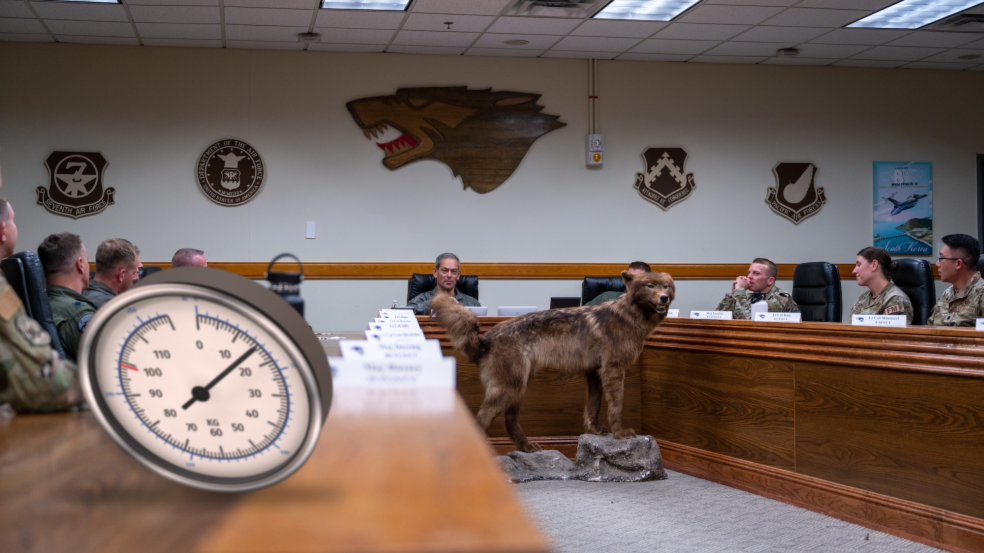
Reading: 15 kg
